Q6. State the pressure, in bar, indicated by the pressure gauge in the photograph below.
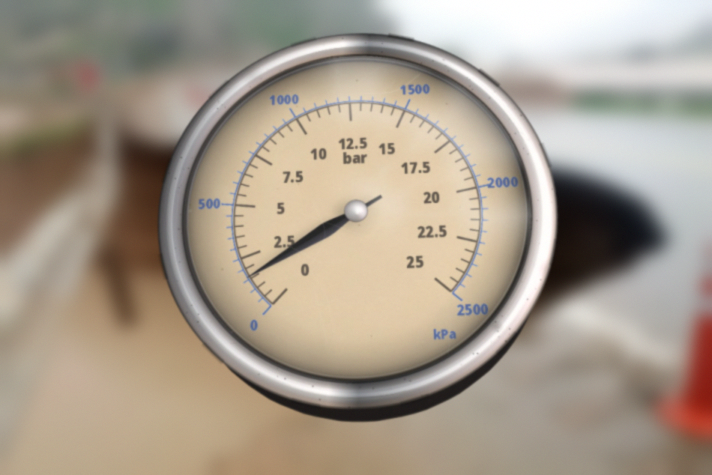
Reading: 1.5 bar
